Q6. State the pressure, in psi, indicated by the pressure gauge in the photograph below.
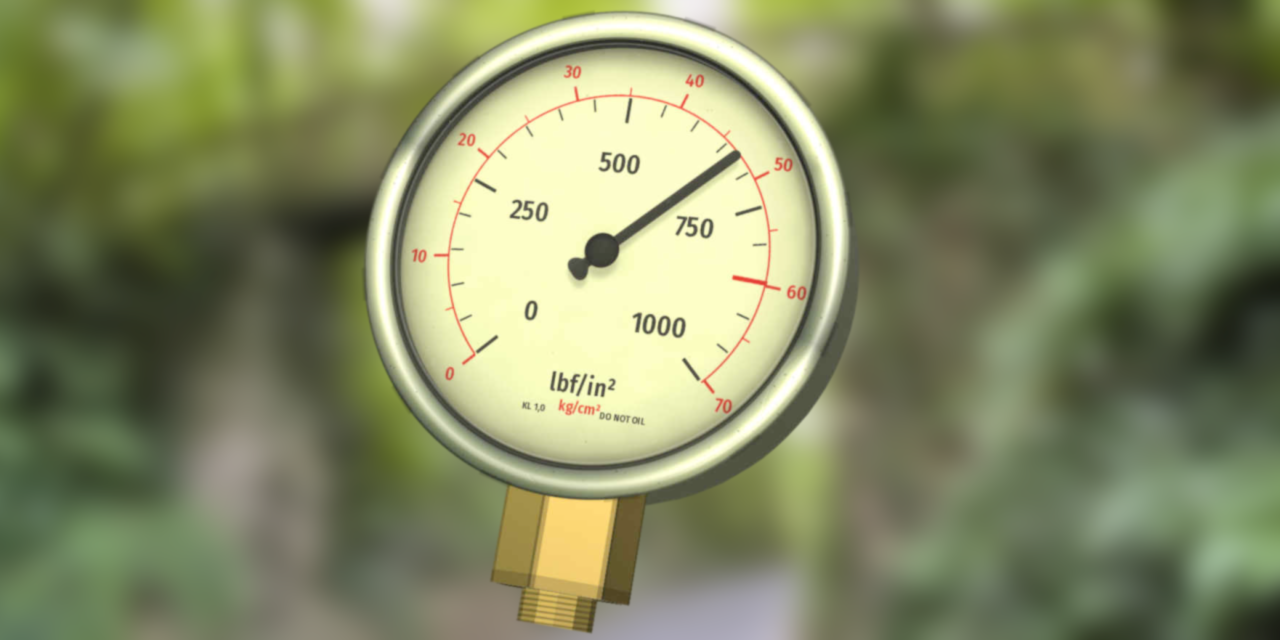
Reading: 675 psi
